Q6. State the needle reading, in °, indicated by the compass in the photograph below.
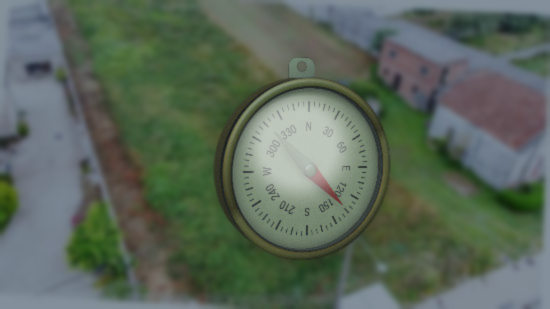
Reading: 135 °
